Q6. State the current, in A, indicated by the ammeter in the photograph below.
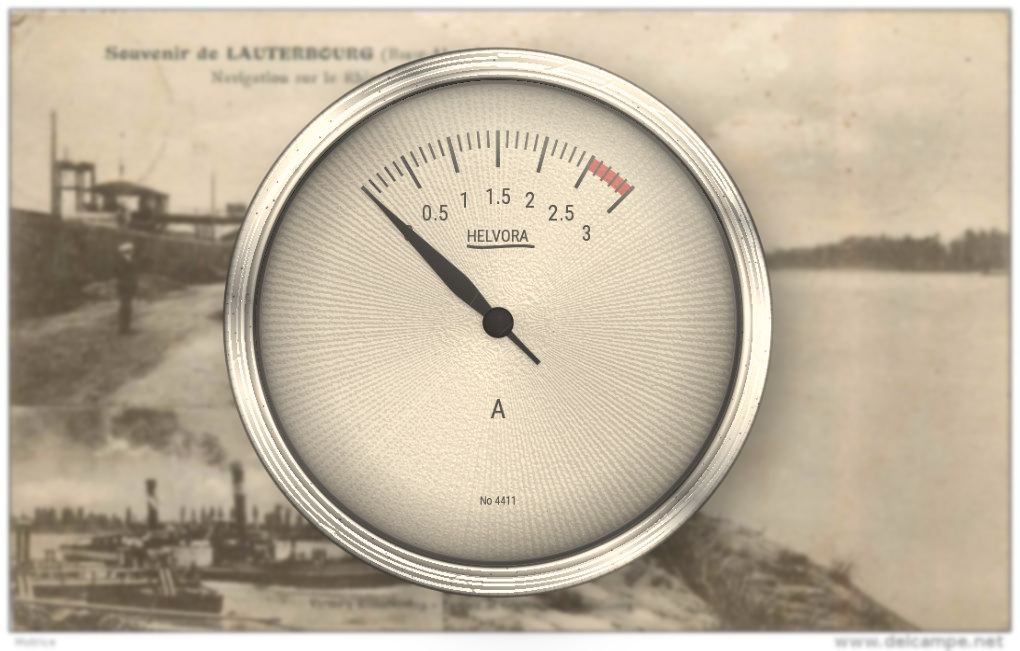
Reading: 0 A
